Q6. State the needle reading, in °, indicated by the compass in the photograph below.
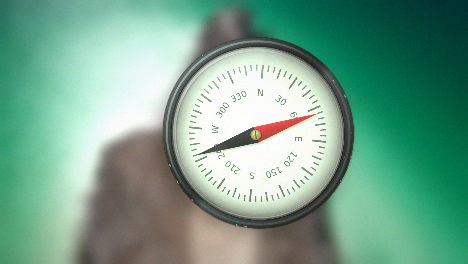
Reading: 65 °
